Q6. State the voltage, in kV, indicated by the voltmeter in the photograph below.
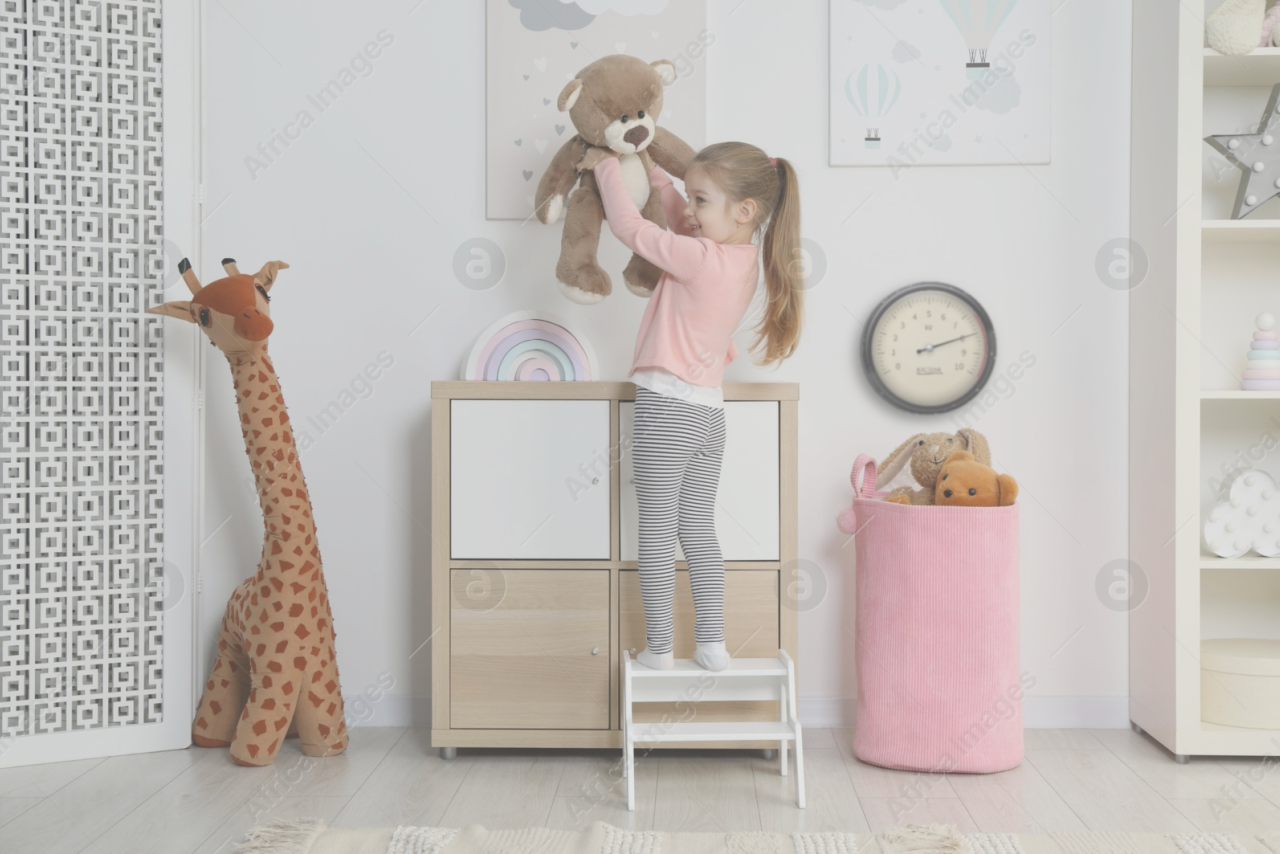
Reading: 8 kV
